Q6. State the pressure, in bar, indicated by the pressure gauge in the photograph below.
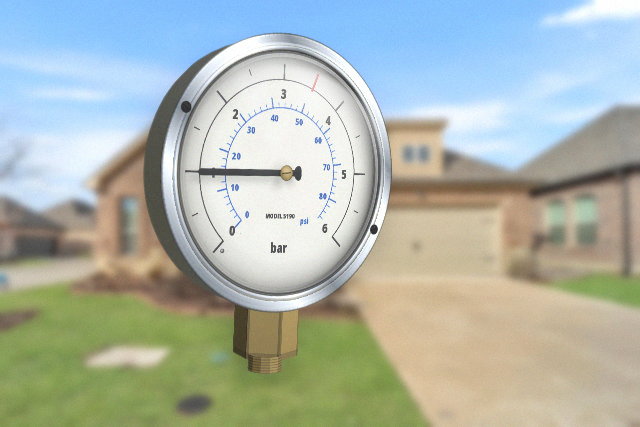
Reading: 1 bar
